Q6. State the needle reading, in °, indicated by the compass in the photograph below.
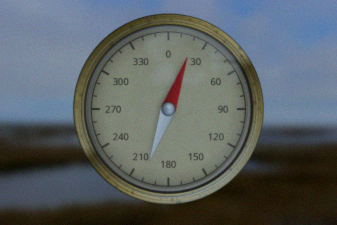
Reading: 20 °
